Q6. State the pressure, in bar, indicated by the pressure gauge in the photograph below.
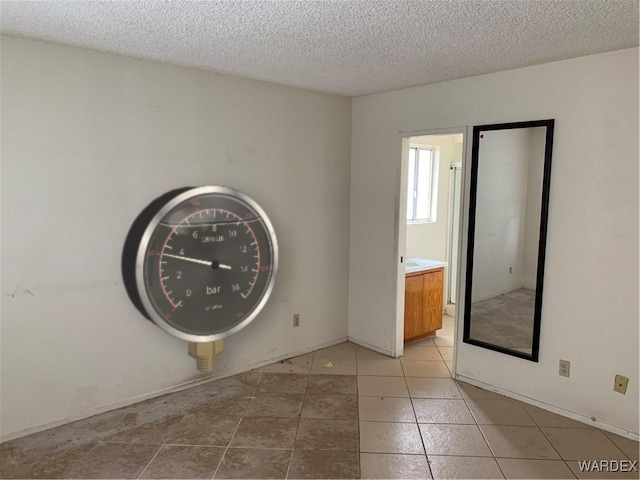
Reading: 3.5 bar
